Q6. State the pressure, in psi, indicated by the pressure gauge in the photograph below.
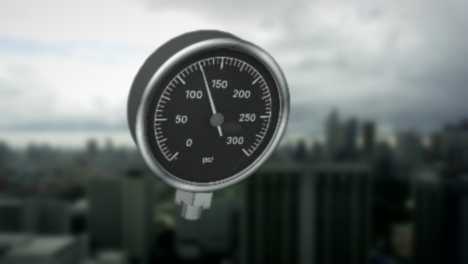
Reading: 125 psi
